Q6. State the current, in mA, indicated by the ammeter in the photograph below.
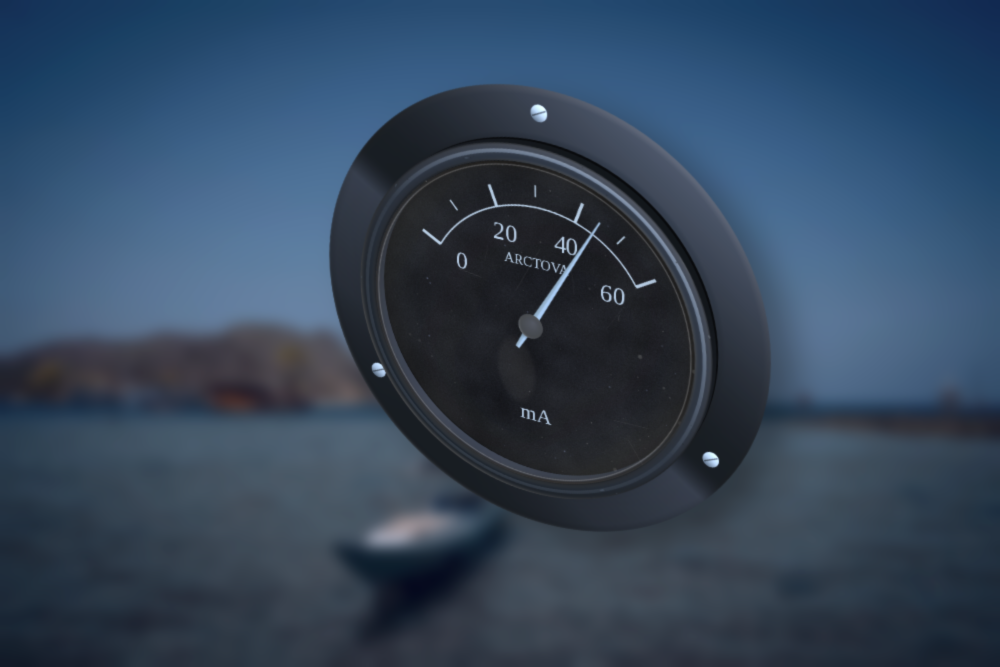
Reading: 45 mA
